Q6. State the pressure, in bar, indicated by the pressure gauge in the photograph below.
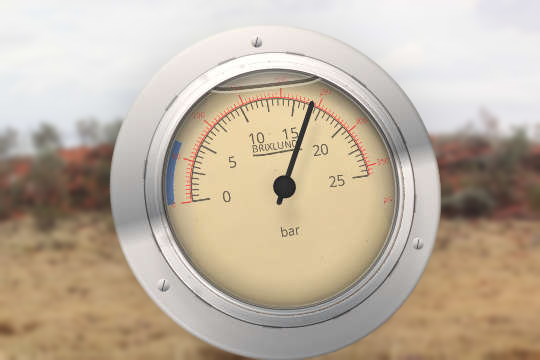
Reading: 16.5 bar
